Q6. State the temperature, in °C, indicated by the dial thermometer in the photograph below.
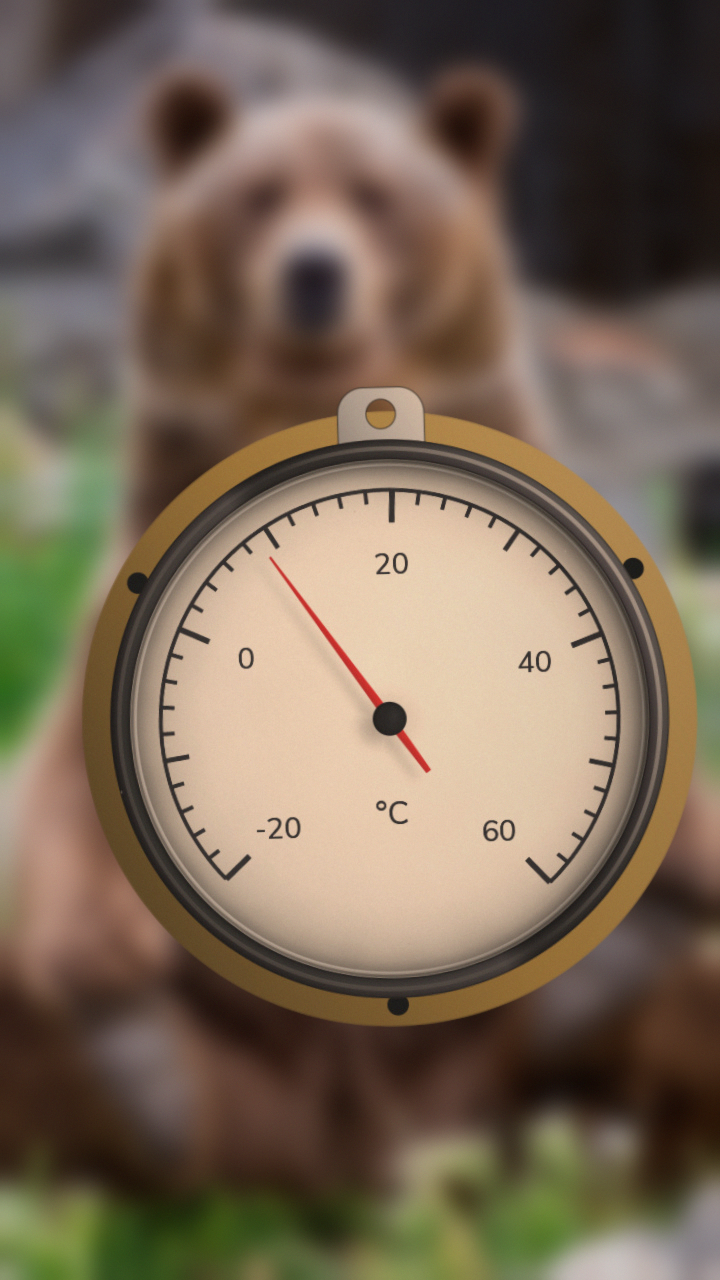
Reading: 9 °C
